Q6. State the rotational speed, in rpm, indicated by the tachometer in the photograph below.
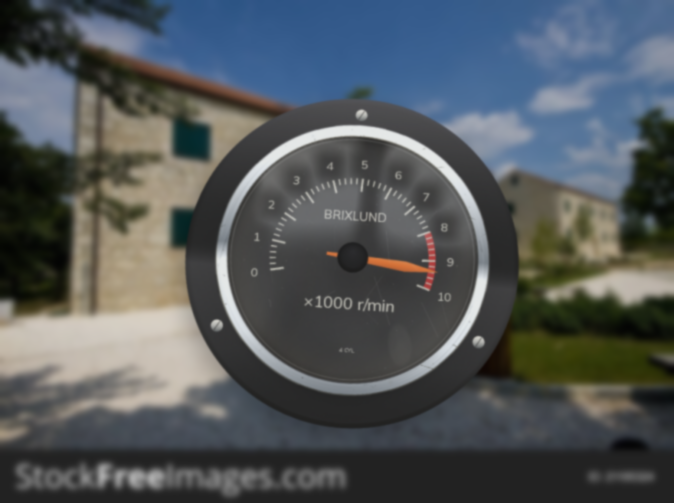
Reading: 9400 rpm
